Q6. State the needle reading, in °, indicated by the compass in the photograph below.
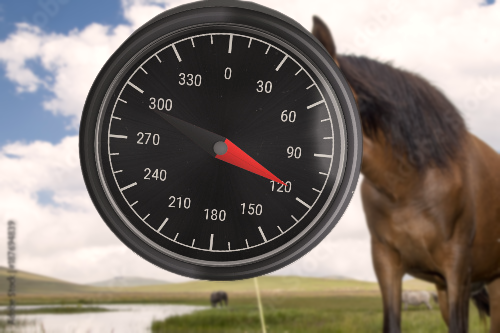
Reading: 115 °
